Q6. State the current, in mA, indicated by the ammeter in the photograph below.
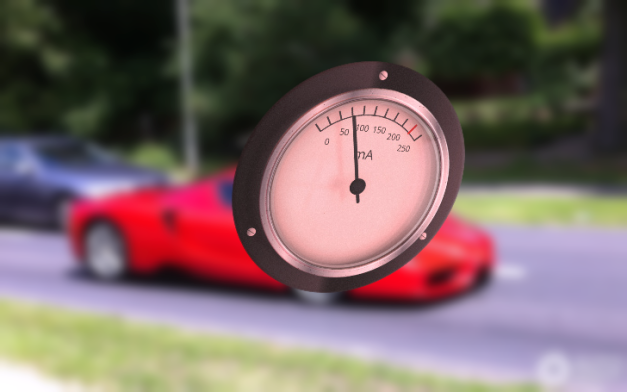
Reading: 75 mA
